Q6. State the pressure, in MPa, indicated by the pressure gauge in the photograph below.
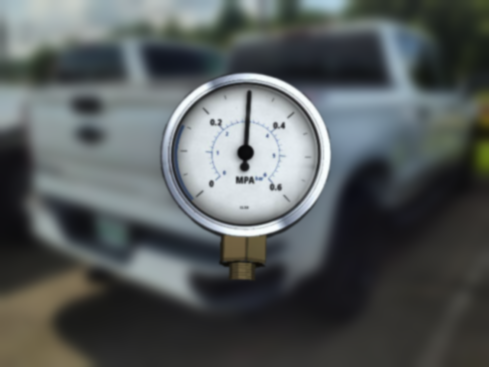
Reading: 0.3 MPa
